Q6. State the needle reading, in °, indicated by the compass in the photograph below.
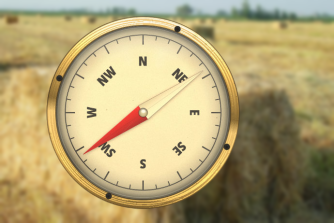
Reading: 235 °
